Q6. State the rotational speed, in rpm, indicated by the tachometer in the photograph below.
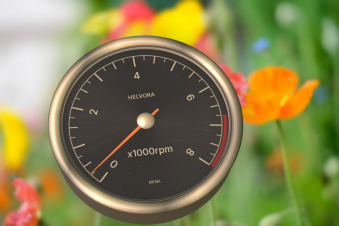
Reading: 250 rpm
